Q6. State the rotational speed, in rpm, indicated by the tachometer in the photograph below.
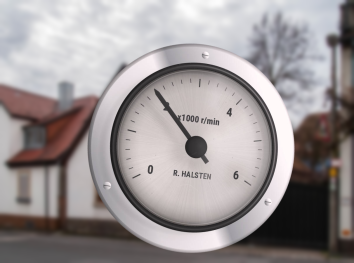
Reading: 2000 rpm
